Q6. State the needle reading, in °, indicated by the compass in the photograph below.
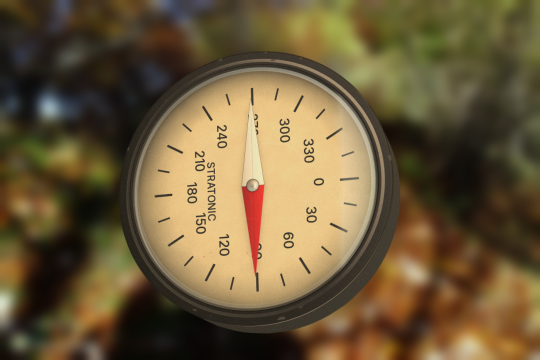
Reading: 90 °
